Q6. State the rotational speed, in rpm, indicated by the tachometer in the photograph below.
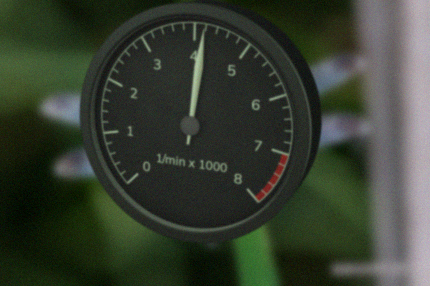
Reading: 4200 rpm
